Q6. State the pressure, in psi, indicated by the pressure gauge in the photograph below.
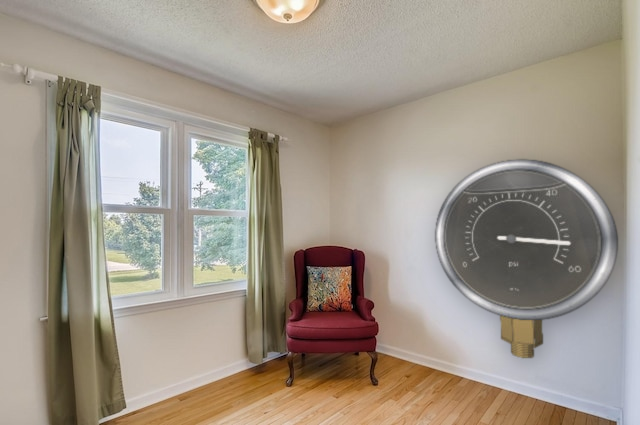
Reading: 54 psi
